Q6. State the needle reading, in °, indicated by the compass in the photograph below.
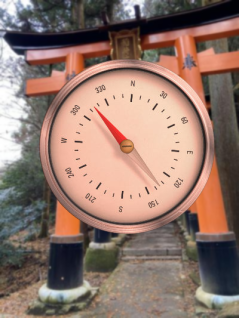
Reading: 315 °
